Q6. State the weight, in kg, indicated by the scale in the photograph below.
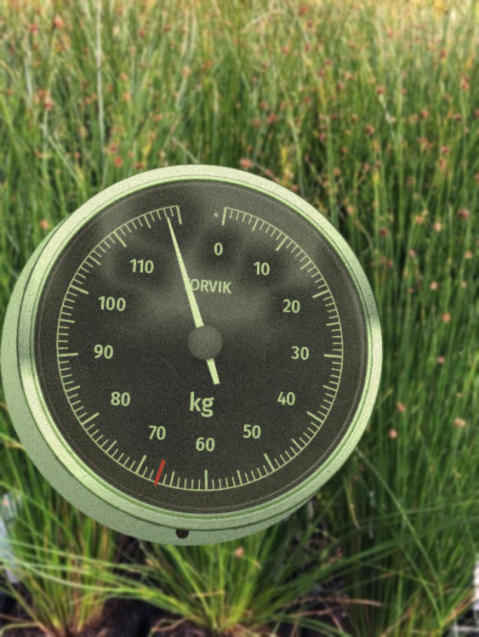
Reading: 118 kg
